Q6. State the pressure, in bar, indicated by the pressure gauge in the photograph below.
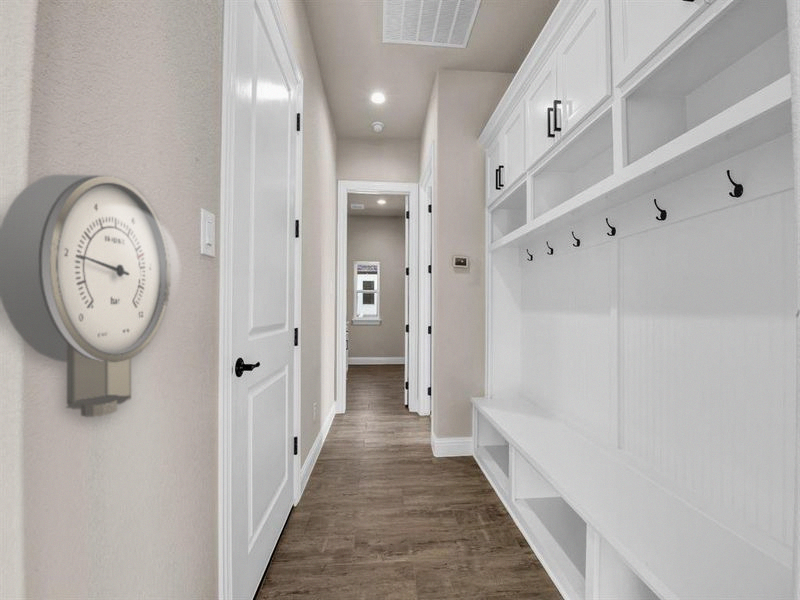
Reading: 2 bar
